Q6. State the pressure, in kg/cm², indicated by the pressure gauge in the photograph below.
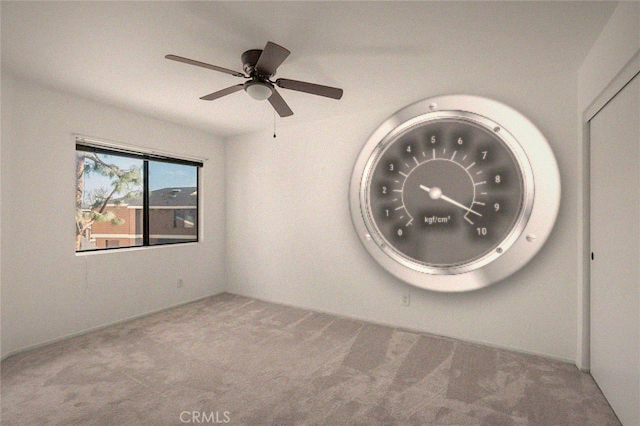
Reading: 9.5 kg/cm²
